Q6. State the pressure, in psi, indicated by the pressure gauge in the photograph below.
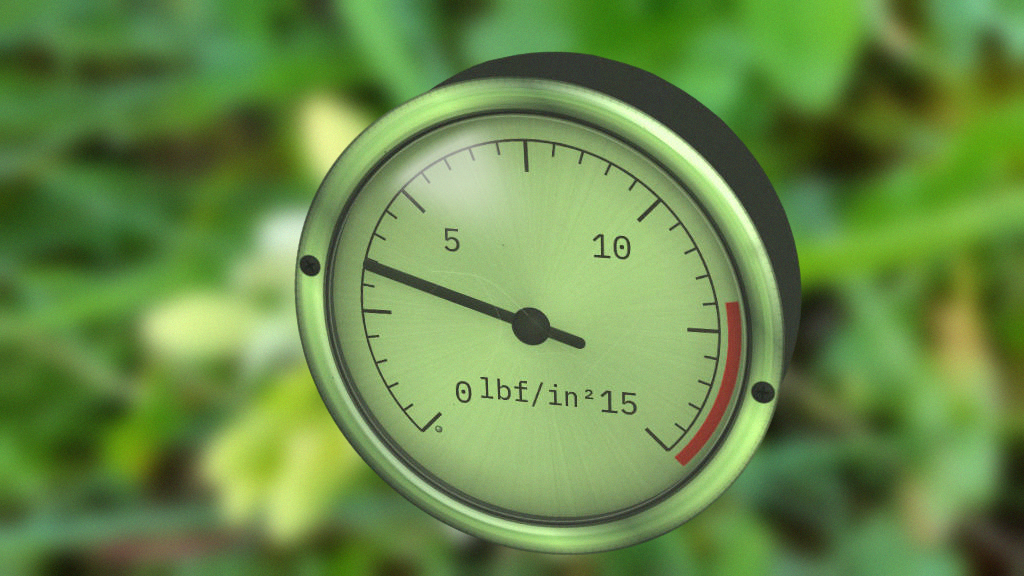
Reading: 3.5 psi
